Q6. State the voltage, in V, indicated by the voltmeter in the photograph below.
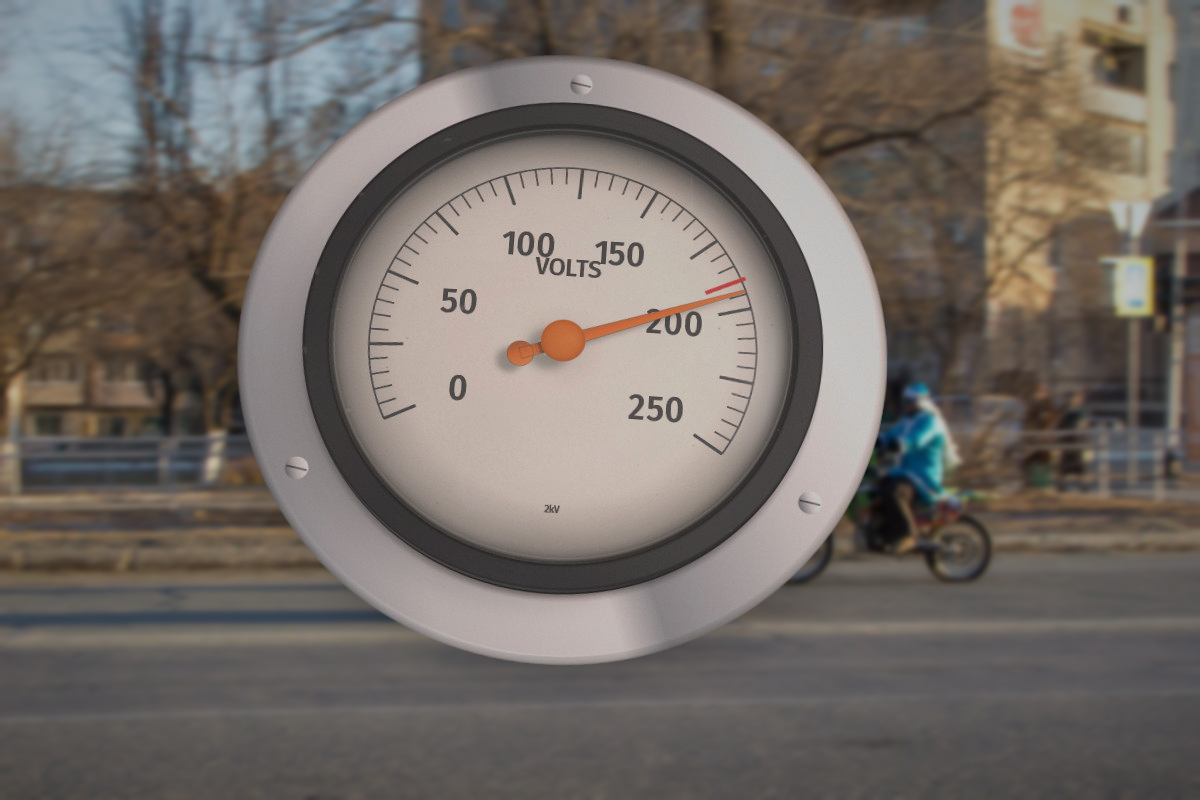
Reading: 195 V
